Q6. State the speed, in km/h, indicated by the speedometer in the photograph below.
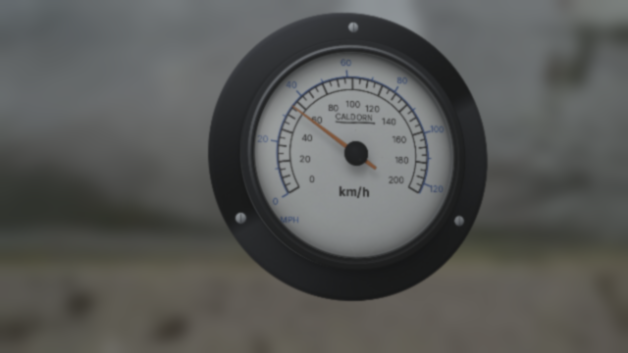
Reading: 55 km/h
